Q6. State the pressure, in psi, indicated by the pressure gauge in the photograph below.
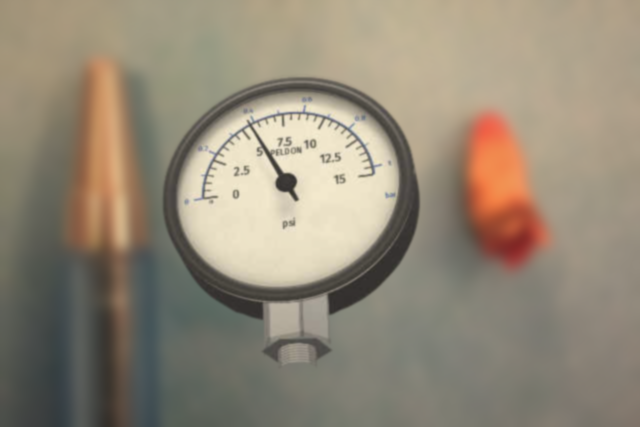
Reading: 5.5 psi
